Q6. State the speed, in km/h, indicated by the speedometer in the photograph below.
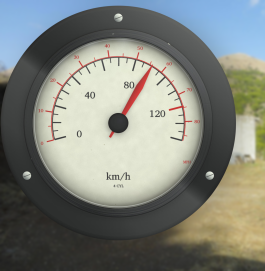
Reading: 90 km/h
